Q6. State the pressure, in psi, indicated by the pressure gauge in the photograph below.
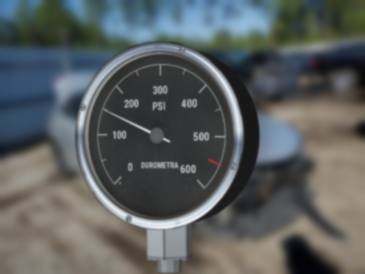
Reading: 150 psi
